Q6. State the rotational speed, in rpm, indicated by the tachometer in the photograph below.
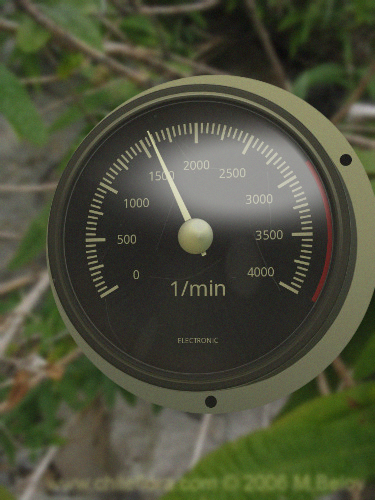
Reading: 1600 rpm
